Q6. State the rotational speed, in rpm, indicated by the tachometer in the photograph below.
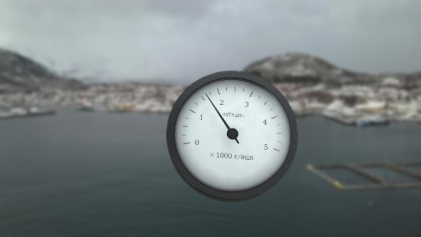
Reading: 1625 rpm
